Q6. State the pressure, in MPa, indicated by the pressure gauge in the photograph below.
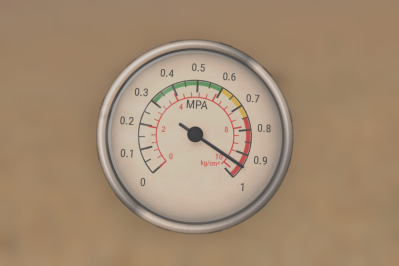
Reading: 0.95 MPa
